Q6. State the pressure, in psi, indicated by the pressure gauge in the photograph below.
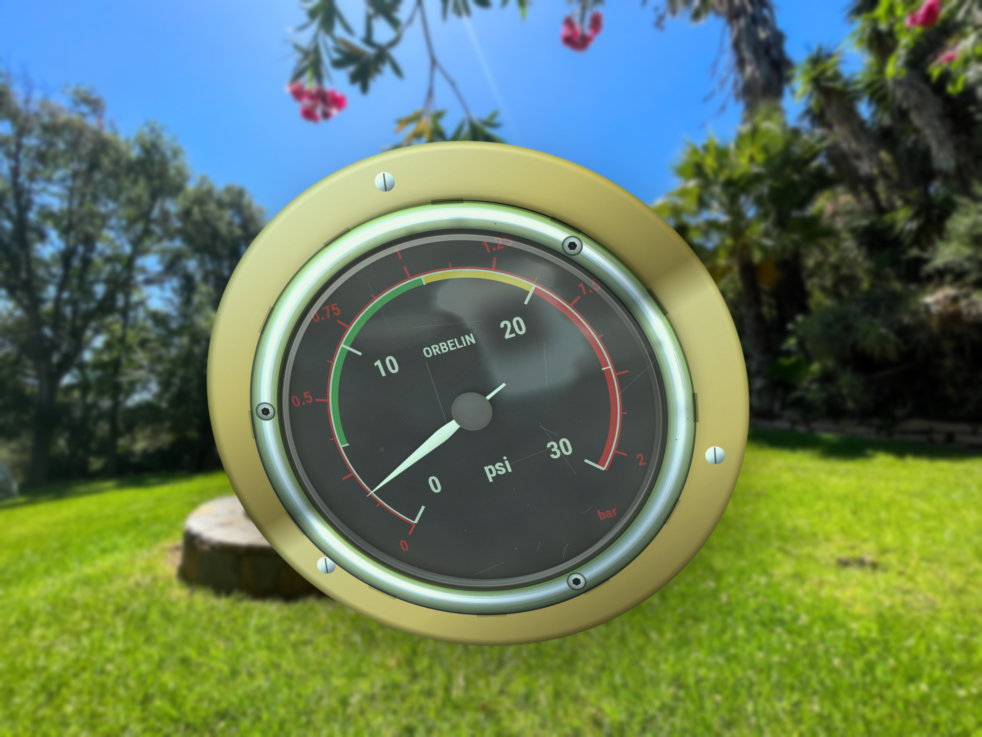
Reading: 2.5 psi
